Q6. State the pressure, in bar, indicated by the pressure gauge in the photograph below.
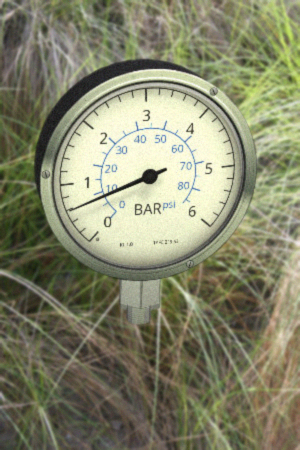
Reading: 0.6 bar
